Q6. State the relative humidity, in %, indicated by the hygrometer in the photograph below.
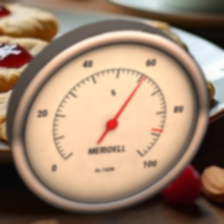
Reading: 60 %
